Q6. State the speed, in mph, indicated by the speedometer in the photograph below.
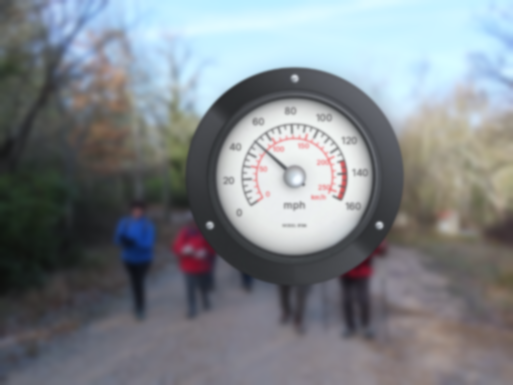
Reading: 50 mph
